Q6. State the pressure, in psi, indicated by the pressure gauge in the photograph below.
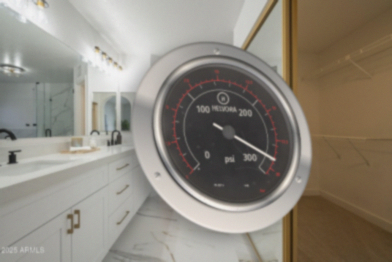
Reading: 280 psi
